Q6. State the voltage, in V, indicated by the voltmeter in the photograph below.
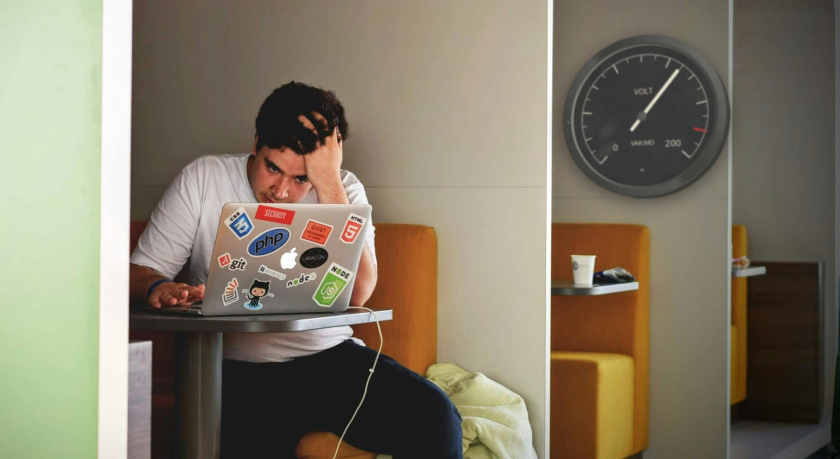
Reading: 130 V
